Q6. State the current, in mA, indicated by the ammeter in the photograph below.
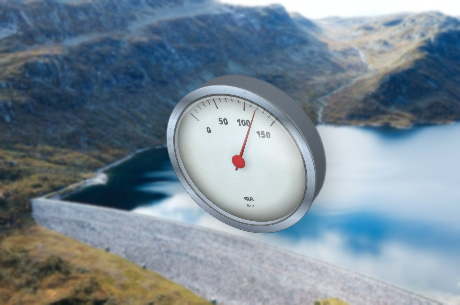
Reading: 120 mA
